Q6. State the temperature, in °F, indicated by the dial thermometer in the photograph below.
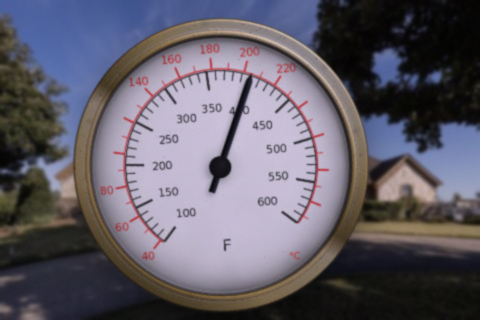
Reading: 400 °F
